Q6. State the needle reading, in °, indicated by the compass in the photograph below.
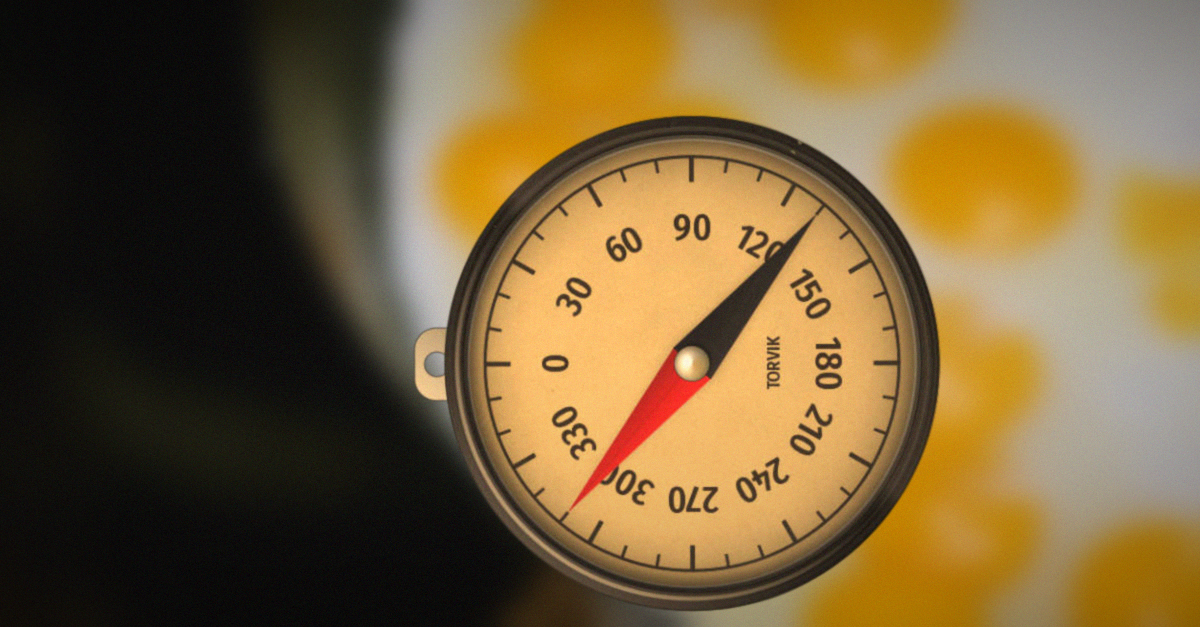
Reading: 310 °
